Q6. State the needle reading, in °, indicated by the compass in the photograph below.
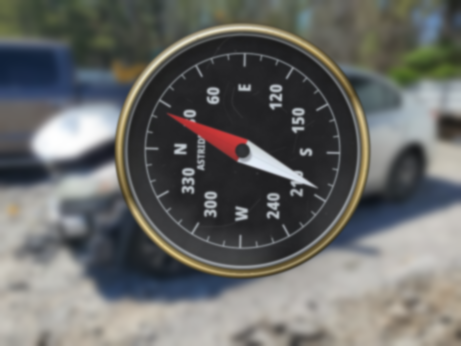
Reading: 25 °
